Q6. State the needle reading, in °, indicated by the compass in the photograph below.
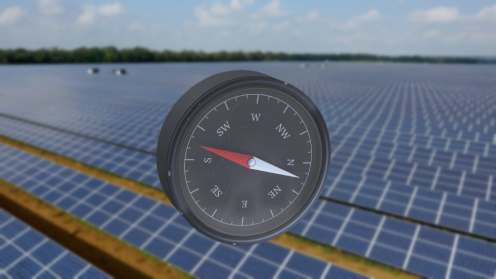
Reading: 195 °
